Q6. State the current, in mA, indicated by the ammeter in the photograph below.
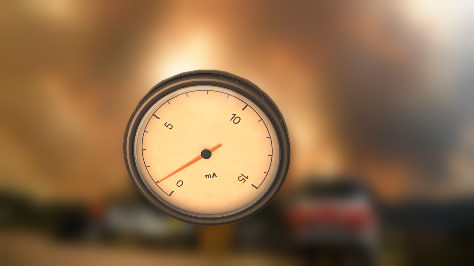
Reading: 1 mA
